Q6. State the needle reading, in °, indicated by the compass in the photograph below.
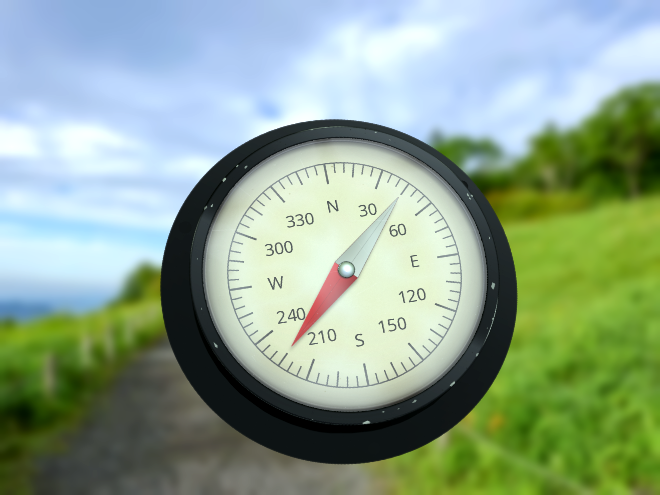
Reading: 225 °
